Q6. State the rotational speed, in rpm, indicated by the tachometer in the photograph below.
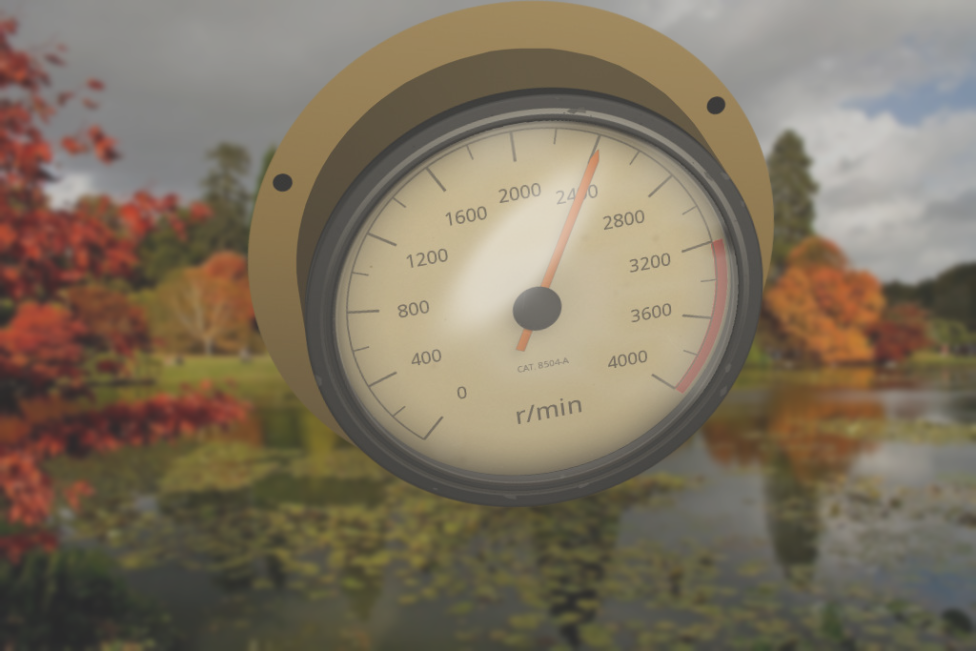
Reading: 2400 rpm
